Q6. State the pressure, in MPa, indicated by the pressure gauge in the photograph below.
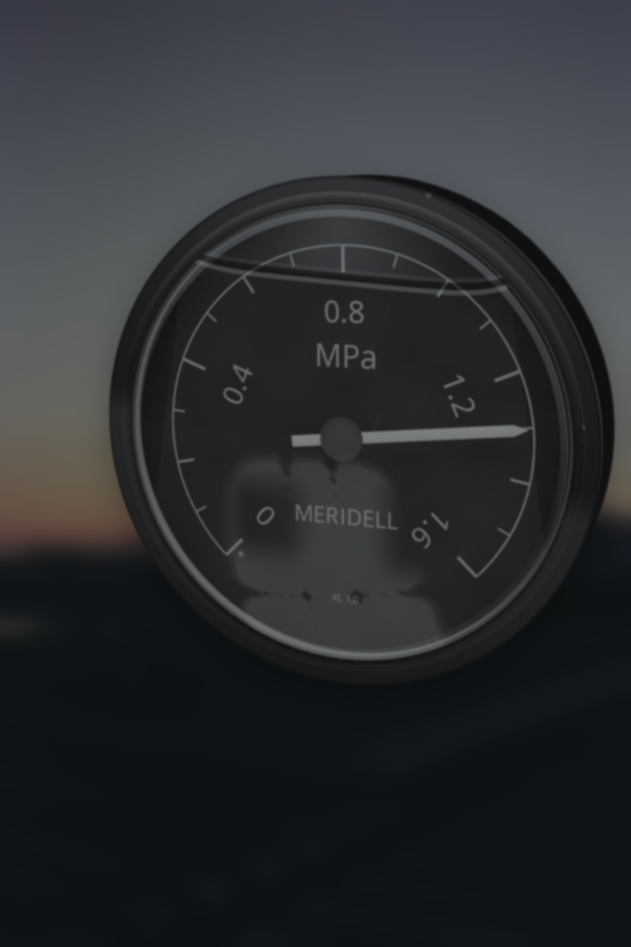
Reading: 1.3 MPa
